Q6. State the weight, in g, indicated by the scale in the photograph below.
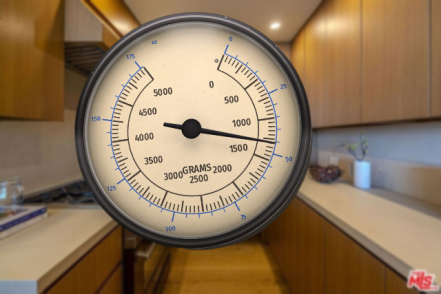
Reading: 1300 g
